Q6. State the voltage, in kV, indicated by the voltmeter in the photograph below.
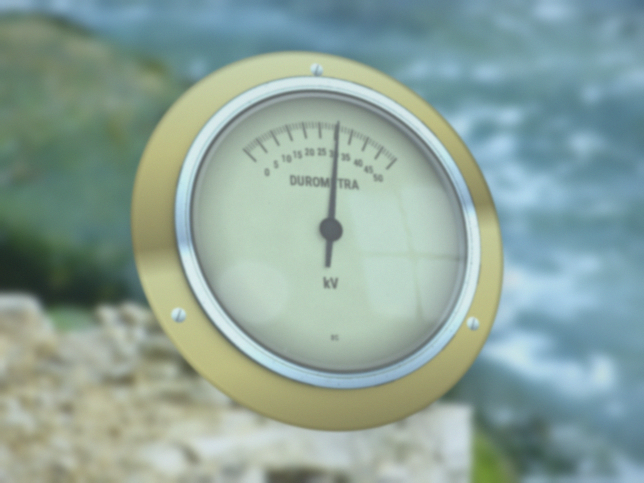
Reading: 30 kV
